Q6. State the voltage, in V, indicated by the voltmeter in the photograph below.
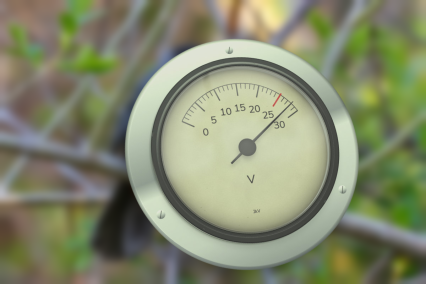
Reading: 28 V
